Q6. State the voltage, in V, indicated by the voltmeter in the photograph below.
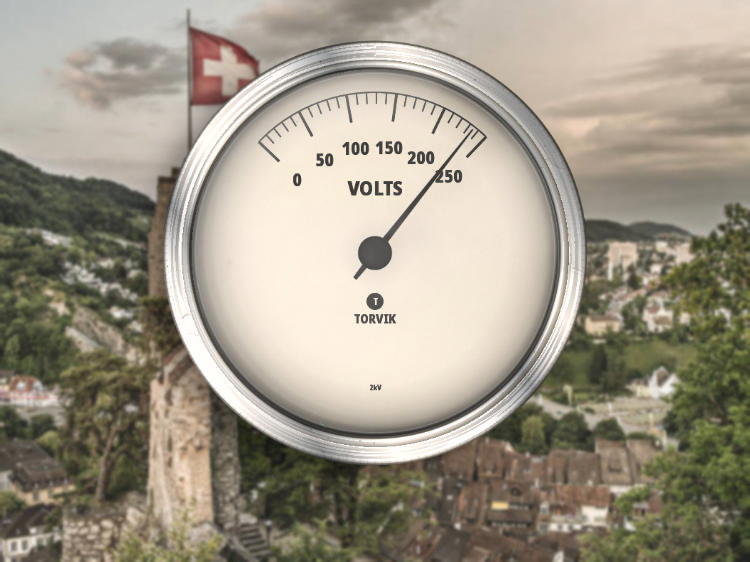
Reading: 235 V
